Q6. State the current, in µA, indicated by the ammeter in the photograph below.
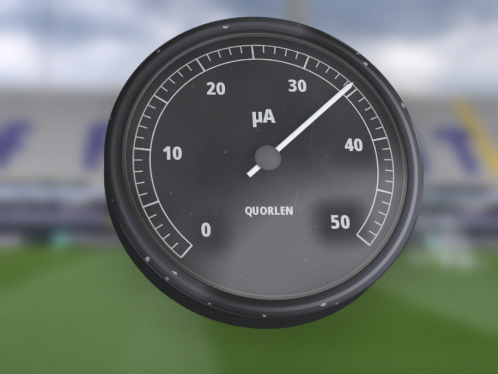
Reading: 34.5 µA
